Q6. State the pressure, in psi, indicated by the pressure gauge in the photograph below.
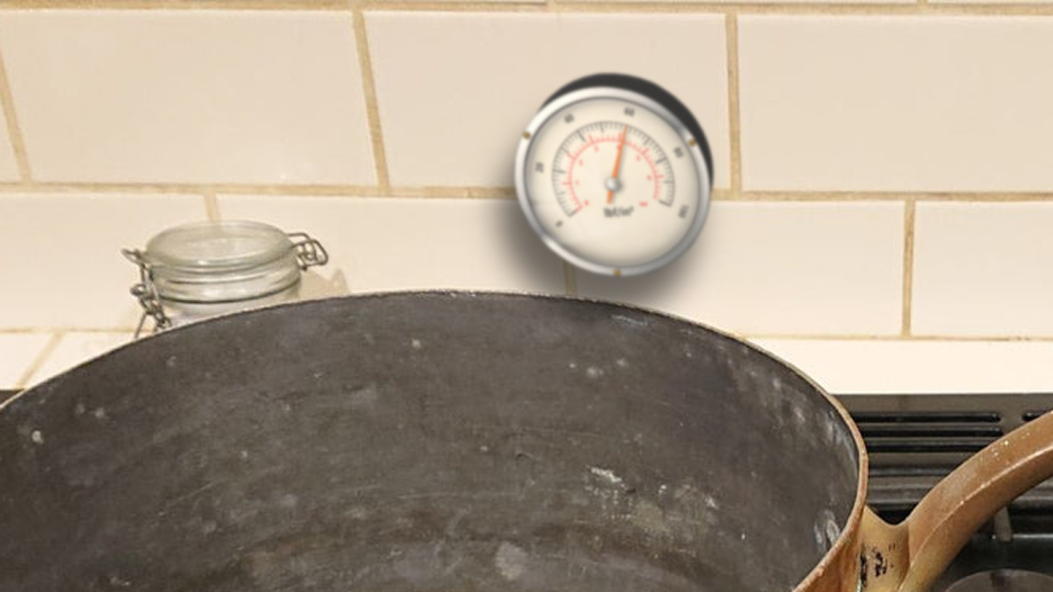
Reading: 60 psi
